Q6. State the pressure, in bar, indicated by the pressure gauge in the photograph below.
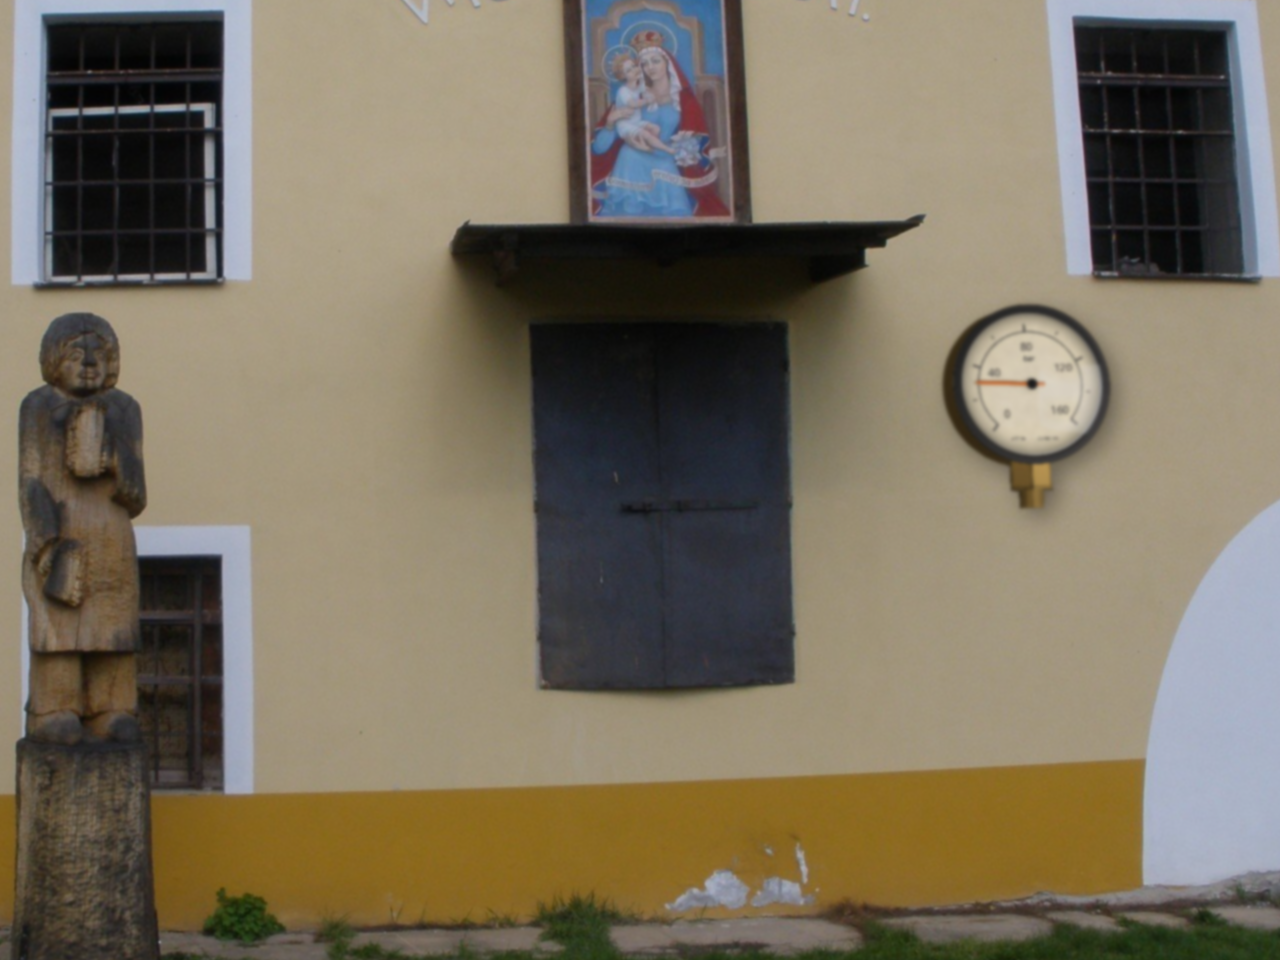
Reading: 30 bar
